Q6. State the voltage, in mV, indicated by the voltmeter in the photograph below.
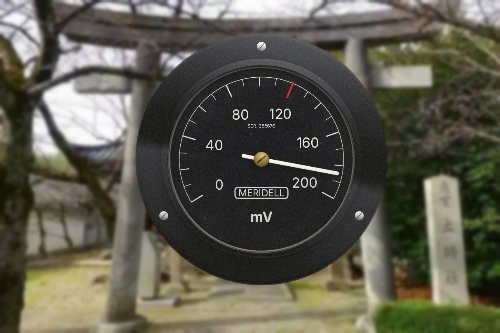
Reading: 185 mV
